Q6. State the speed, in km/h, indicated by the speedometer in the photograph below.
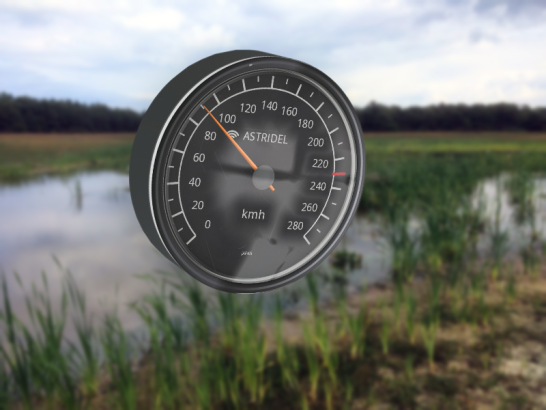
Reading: 90 km/h
